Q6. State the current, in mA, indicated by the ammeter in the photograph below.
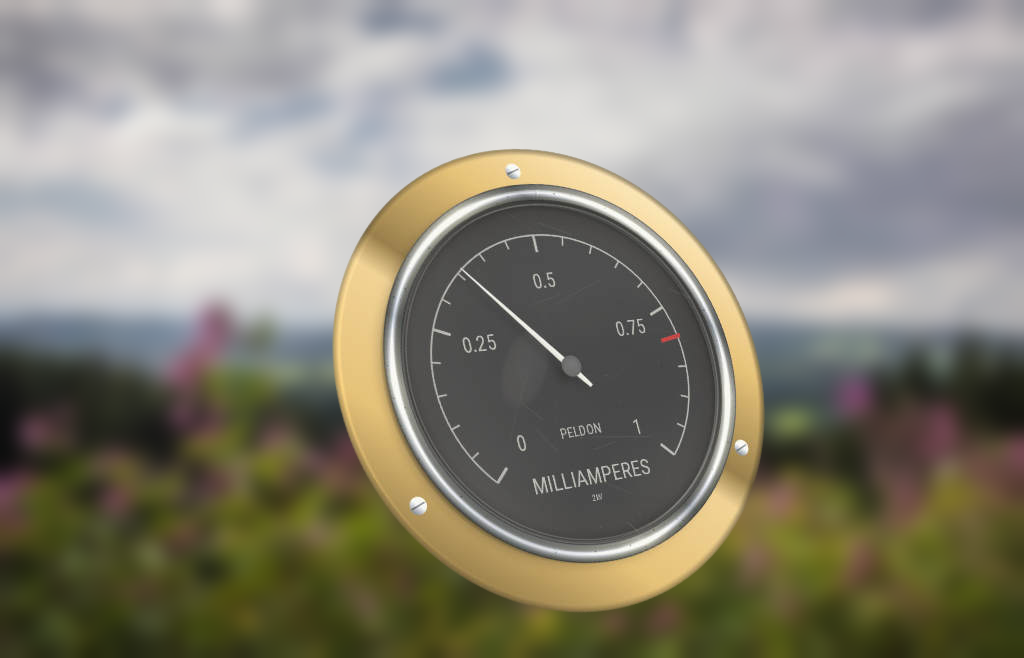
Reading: 0.35 mA
